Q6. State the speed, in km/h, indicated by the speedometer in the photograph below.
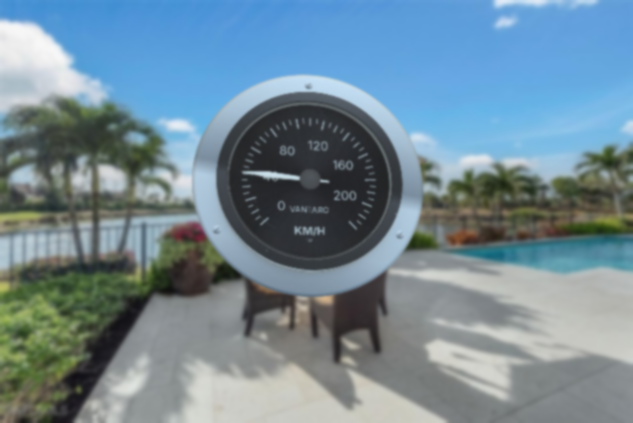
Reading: 40 km/h
